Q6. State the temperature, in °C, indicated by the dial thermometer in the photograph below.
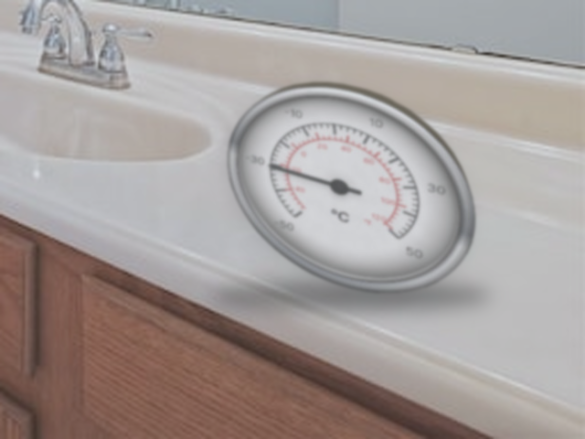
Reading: -30 °C
